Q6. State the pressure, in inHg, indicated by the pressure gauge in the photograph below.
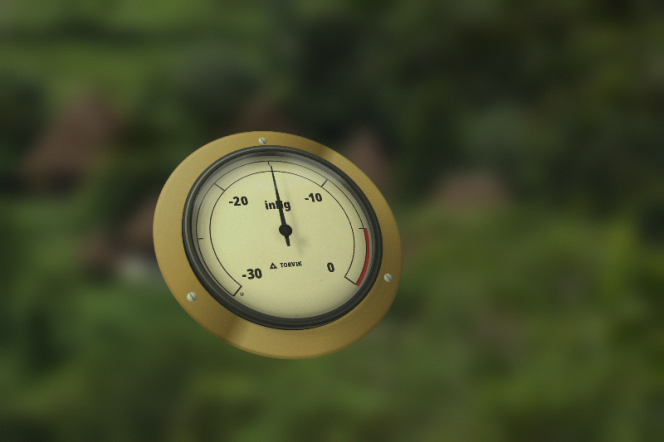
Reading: -15 inHg
